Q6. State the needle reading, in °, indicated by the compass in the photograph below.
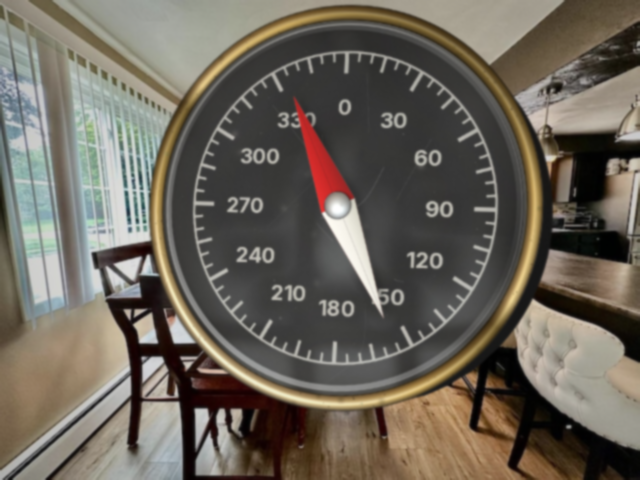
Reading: 335 °
